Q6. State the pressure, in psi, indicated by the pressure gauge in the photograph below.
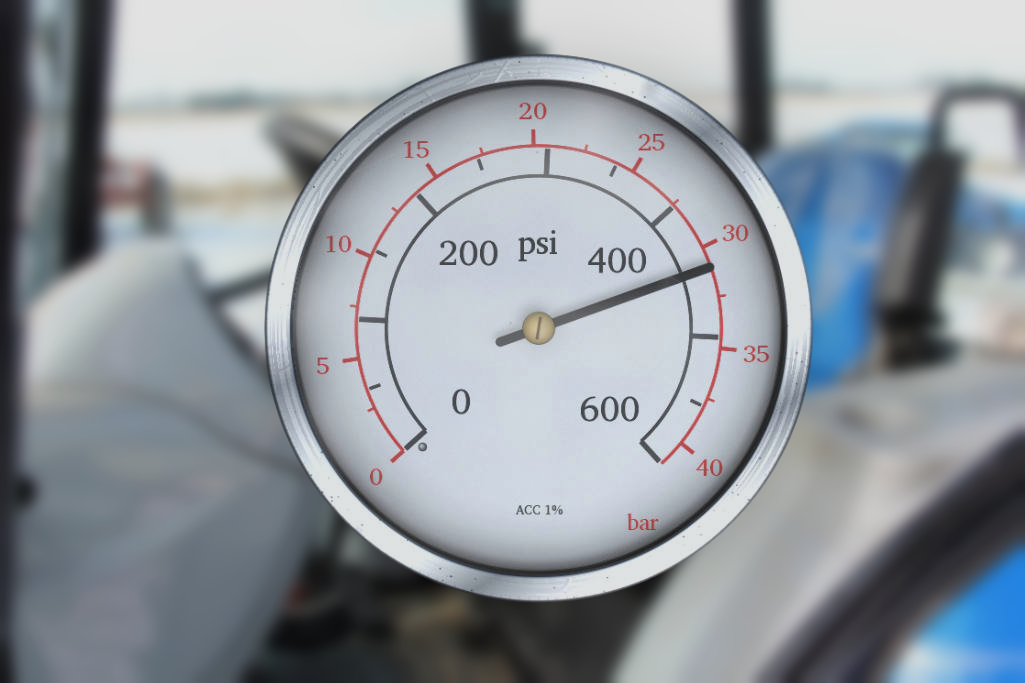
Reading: 450 psi
